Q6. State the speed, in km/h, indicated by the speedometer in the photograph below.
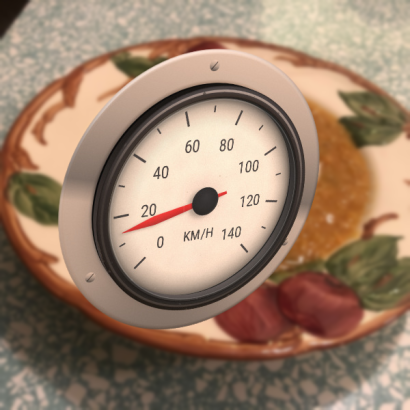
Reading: 15 km/h
